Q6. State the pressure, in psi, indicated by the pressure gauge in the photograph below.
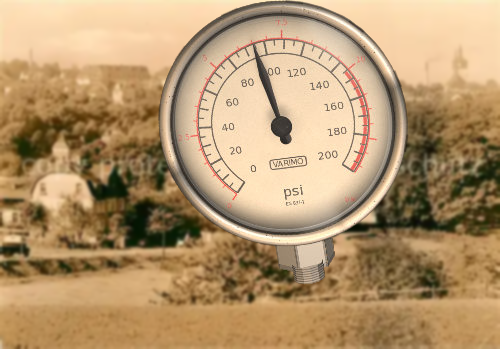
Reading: 95 psi
